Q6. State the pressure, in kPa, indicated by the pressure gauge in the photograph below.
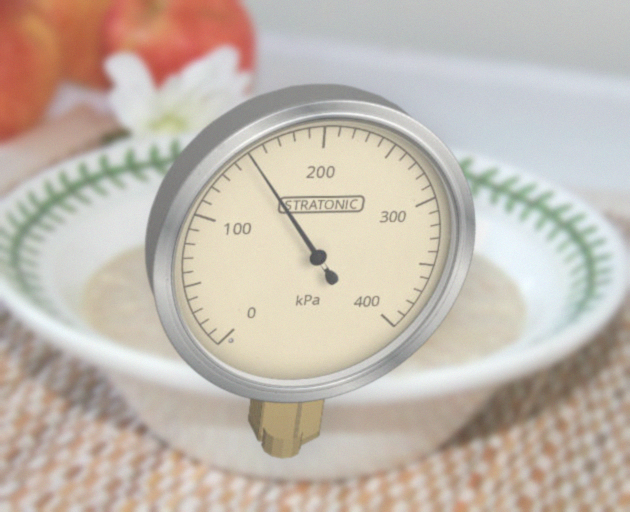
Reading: 150 kPa
